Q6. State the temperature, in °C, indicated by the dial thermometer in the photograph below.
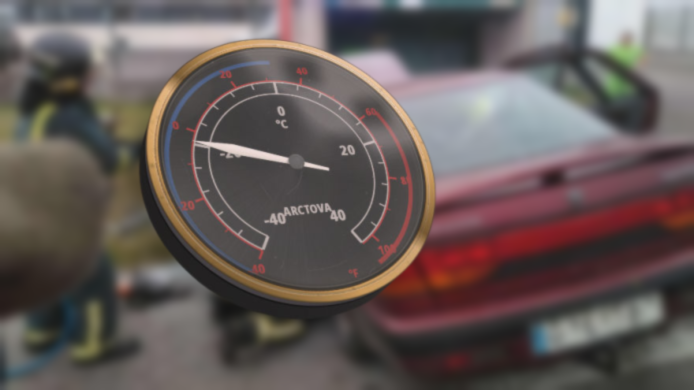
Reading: -20 °C
